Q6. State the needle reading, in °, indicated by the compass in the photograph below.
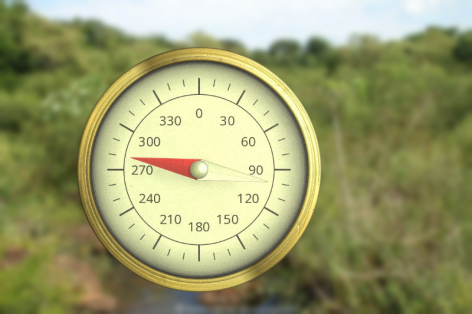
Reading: 280 °
